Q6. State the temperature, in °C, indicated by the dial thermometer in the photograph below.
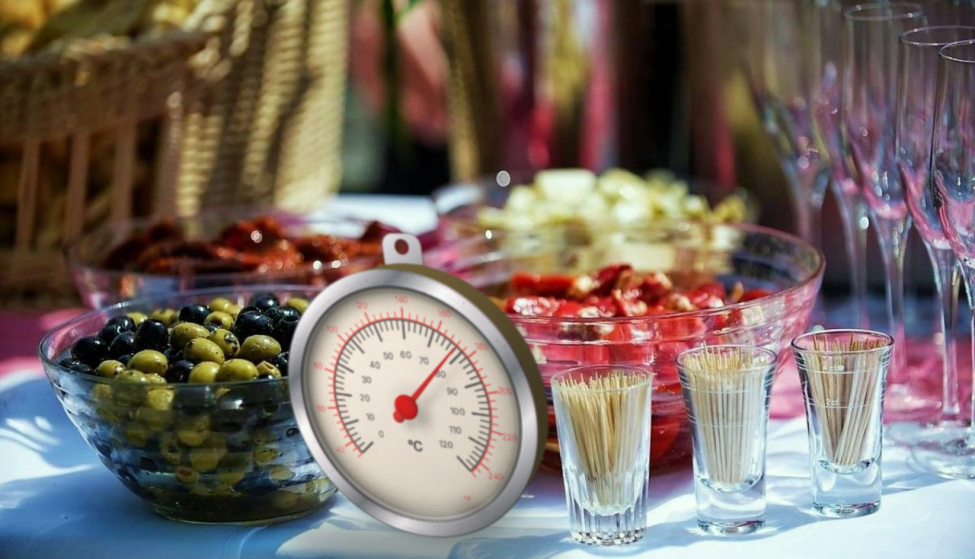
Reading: 78 °C
